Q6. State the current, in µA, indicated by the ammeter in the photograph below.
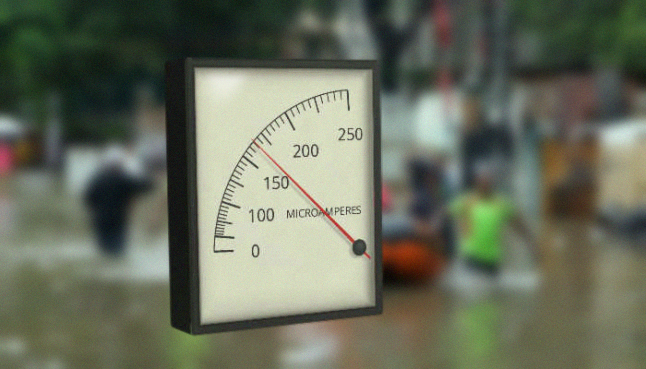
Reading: 165 µA
